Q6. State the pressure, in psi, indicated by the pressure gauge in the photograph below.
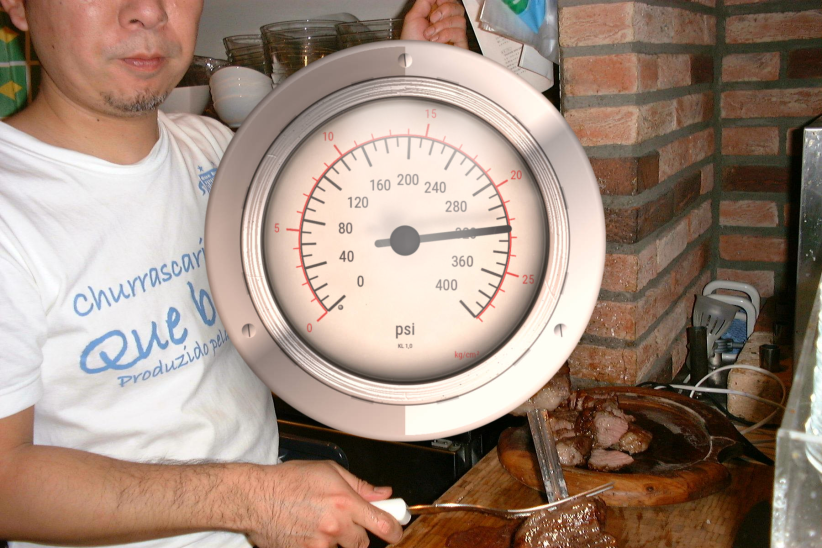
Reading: 320 psi
